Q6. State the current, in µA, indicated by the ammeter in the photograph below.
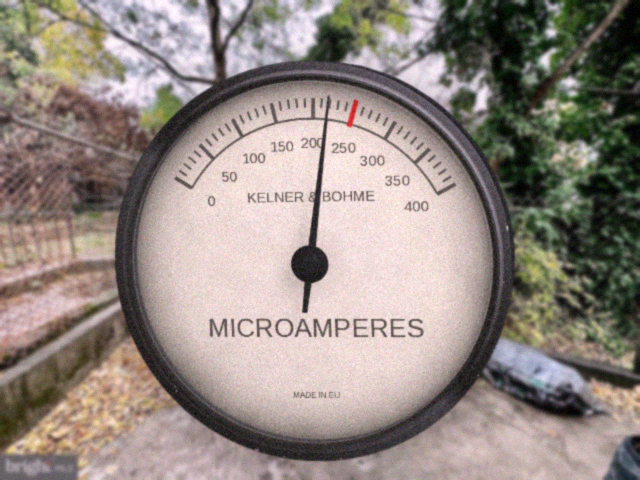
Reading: 220 µA
